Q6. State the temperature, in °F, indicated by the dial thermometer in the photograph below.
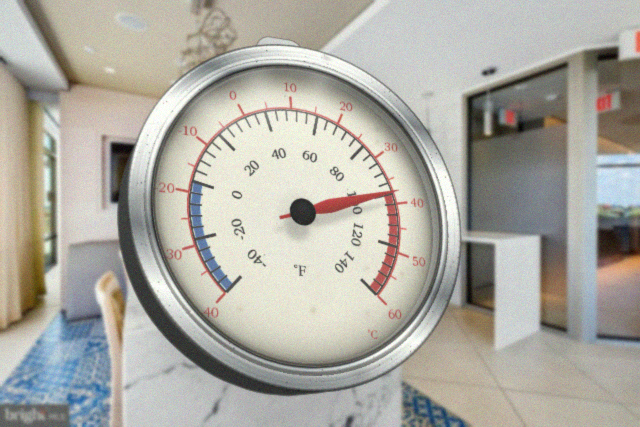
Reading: 100 °F
